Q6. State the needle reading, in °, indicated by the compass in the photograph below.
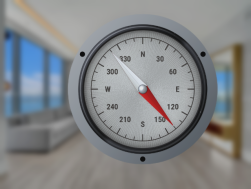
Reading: 140 °
